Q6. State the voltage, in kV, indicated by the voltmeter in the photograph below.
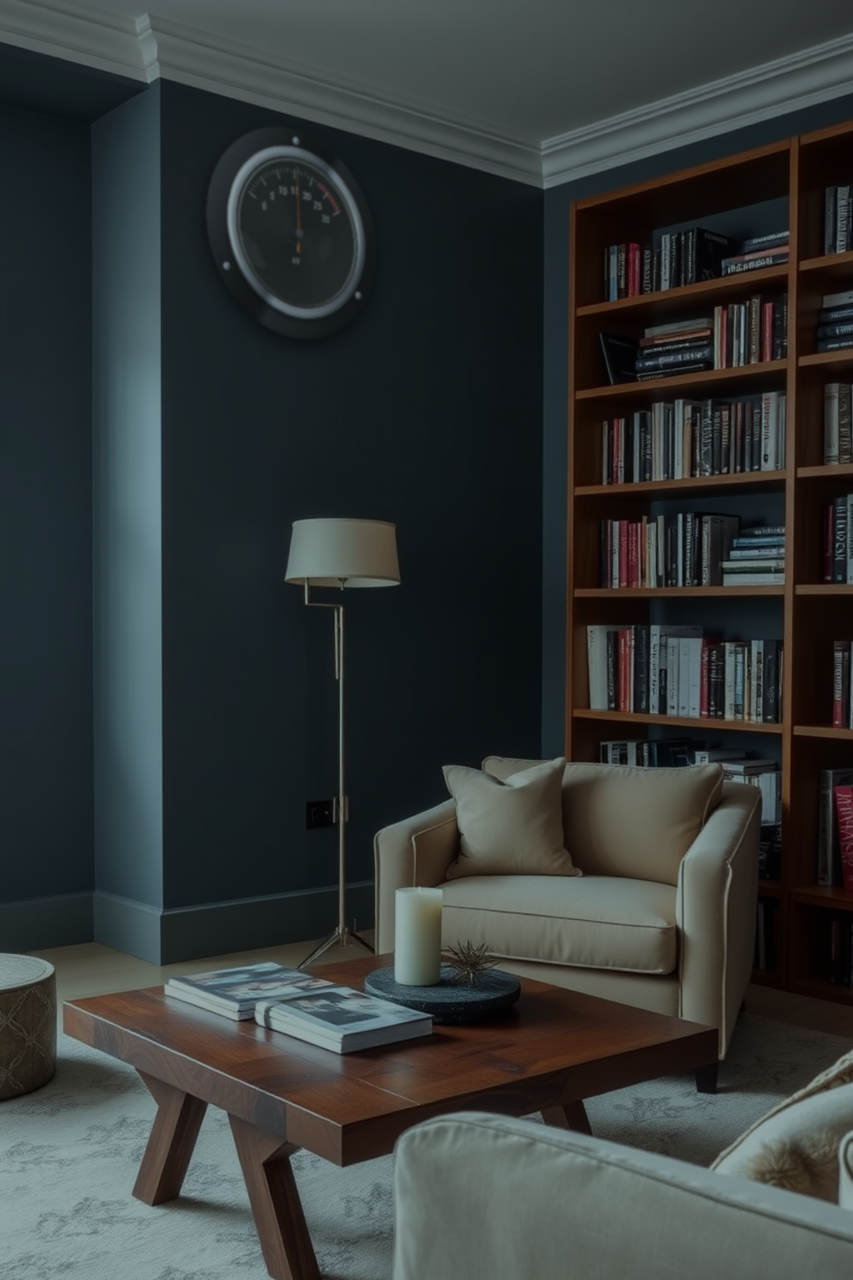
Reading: 15 kV
